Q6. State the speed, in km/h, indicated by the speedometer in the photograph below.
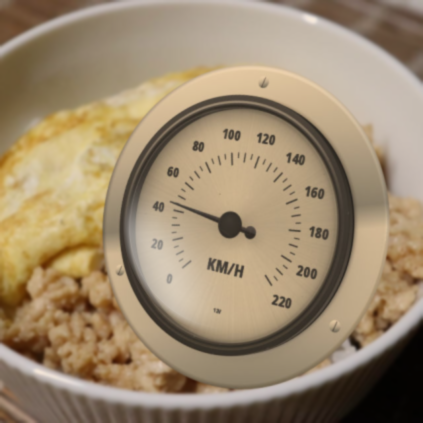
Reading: 45 km/h
